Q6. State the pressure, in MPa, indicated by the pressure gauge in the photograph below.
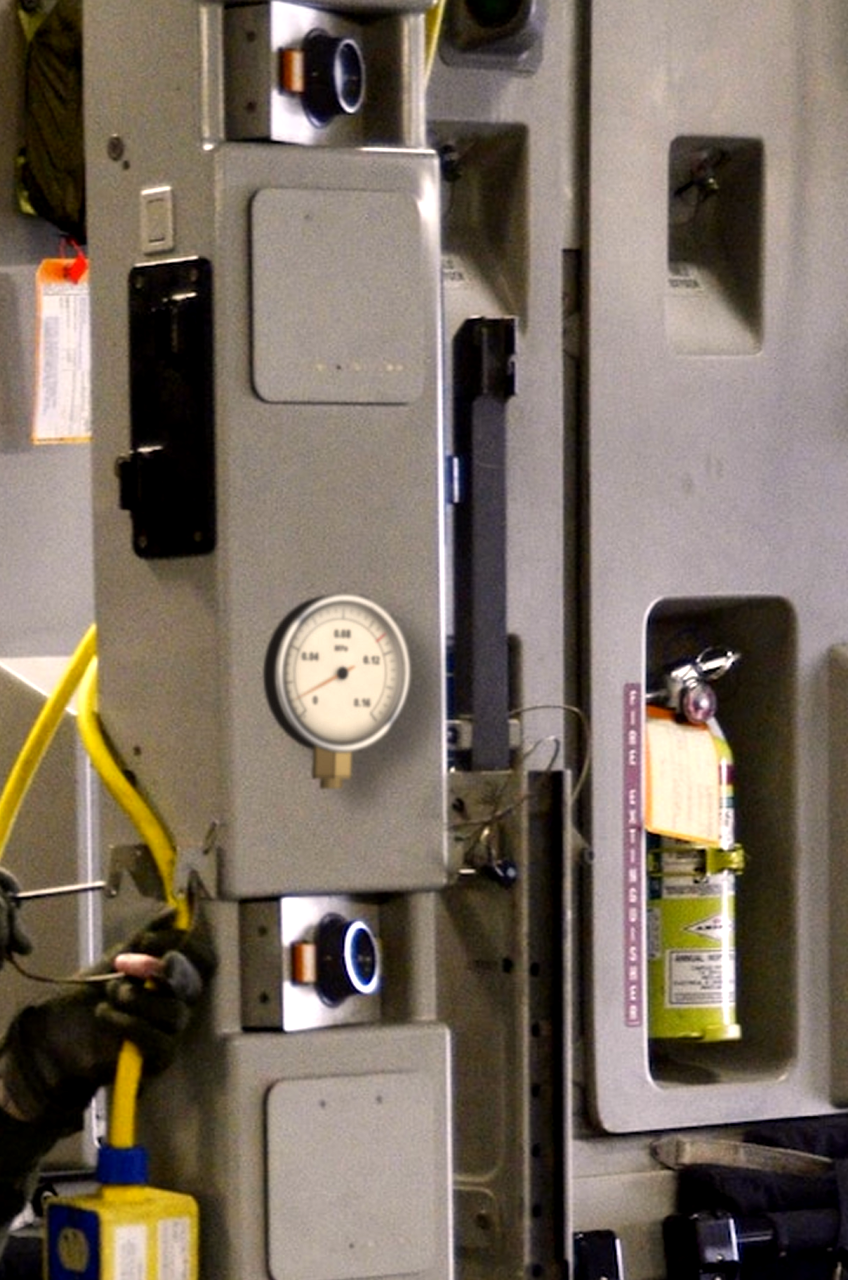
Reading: 0.01 MPa
